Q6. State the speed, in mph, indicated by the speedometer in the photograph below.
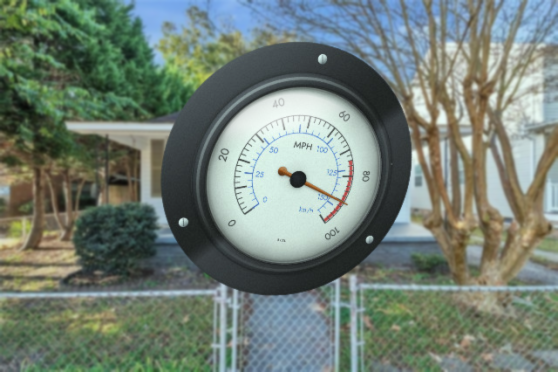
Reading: 90 mph
